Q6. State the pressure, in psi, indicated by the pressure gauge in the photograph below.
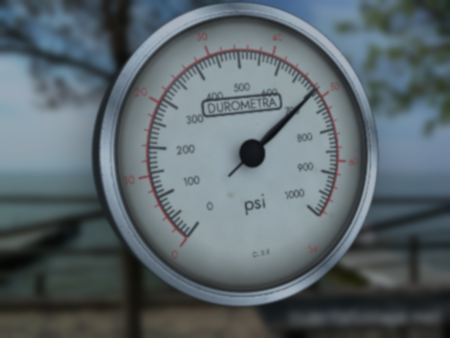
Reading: 700 psi
